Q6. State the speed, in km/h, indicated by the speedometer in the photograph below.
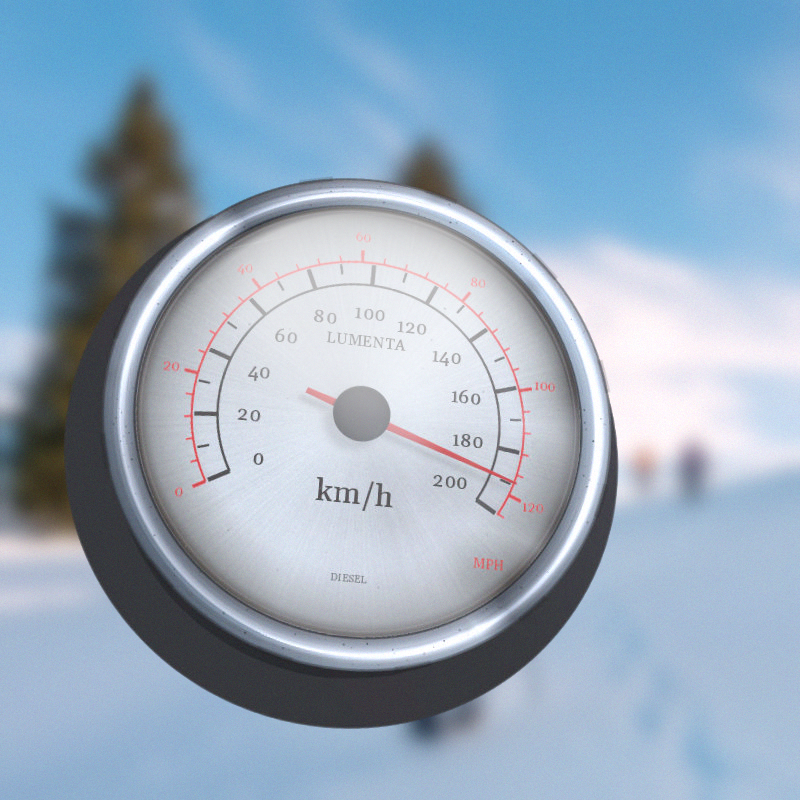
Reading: 190 km/h
